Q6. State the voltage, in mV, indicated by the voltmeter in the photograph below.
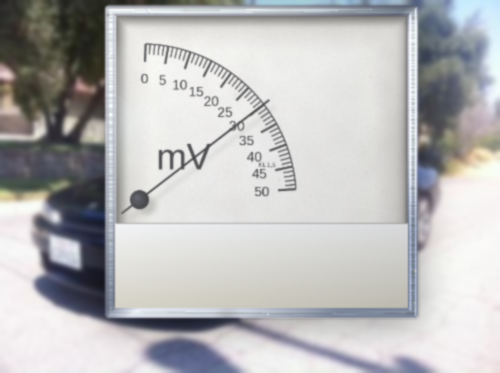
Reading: 30 mV
